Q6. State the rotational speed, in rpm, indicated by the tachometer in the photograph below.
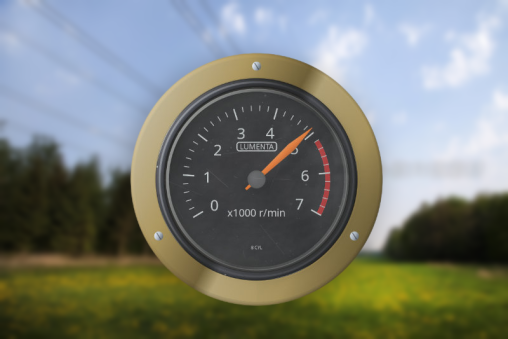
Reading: 4900 rpm
